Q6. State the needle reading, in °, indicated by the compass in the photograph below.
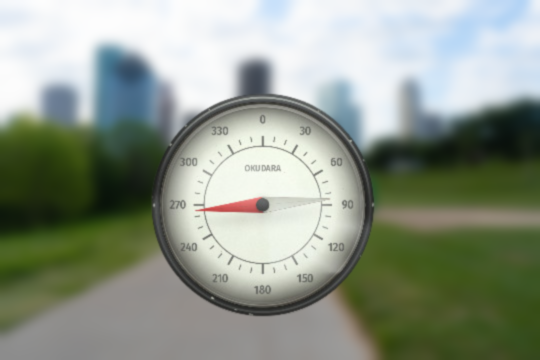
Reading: 265 °
